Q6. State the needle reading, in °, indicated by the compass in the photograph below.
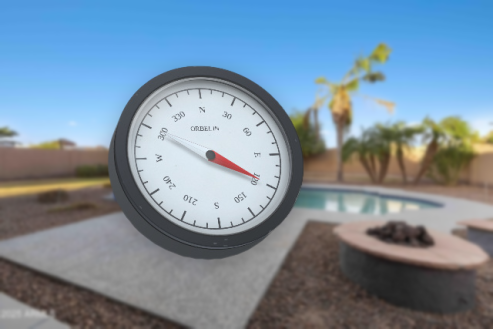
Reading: 120 °
